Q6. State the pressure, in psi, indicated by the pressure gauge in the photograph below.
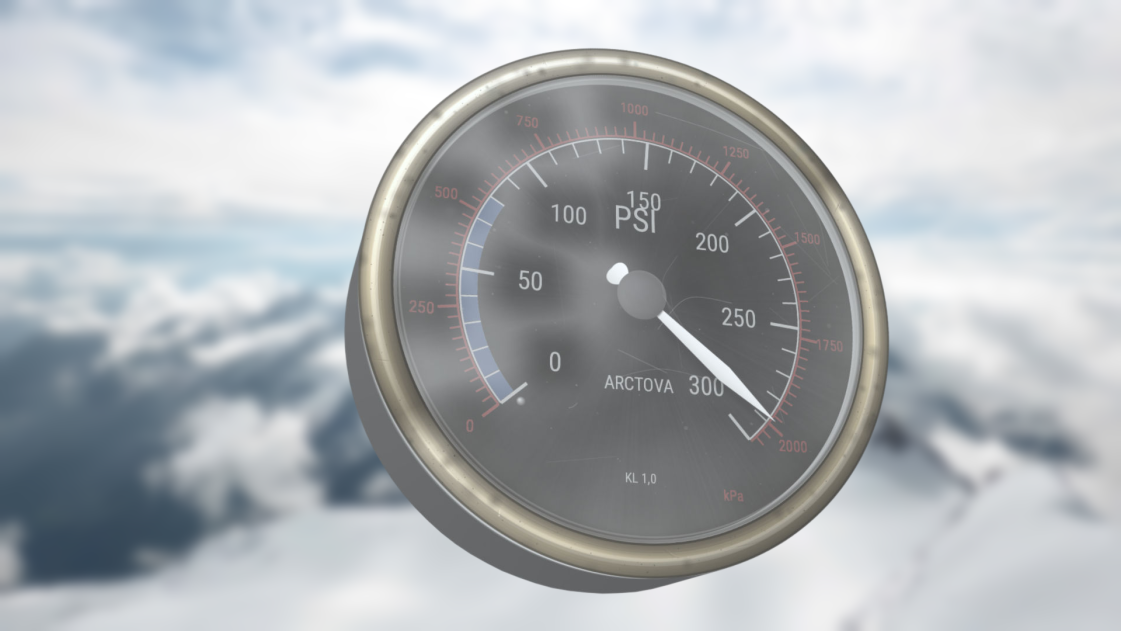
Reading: 290 psi
